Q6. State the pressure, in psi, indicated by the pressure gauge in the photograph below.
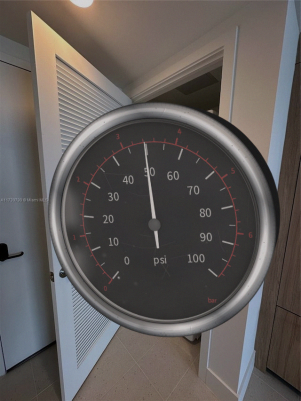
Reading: 50 psi
